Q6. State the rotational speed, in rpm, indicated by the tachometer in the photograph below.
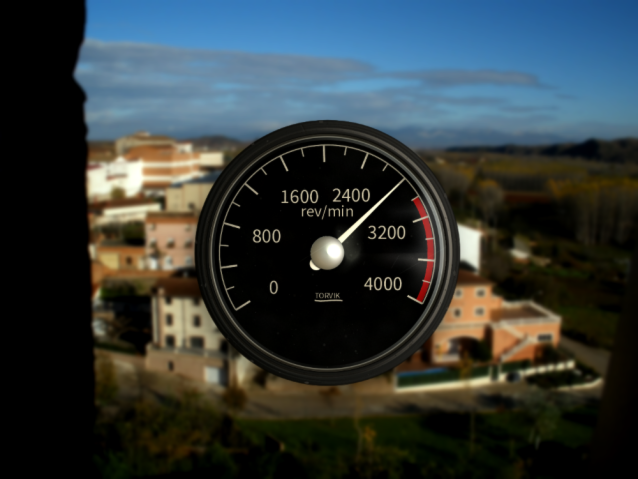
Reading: 2800 rpm
